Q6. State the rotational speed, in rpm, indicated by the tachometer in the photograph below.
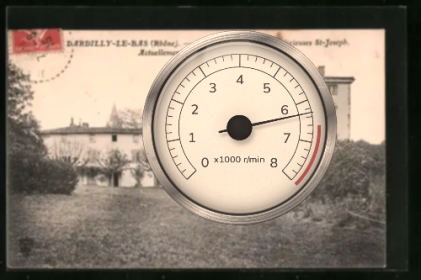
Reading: 6300 rpm
